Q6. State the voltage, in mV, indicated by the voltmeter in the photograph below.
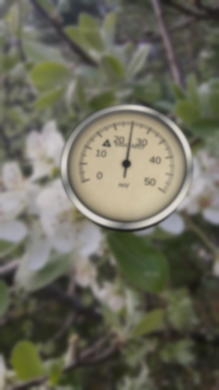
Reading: 25 mV
